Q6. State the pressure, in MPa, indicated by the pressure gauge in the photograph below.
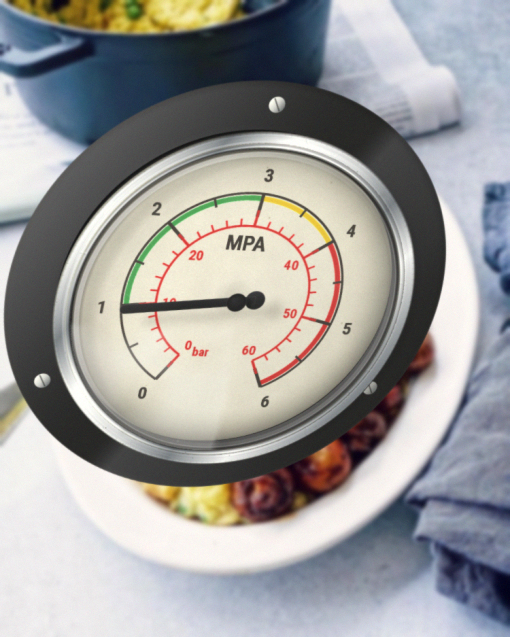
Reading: 1 MPa
